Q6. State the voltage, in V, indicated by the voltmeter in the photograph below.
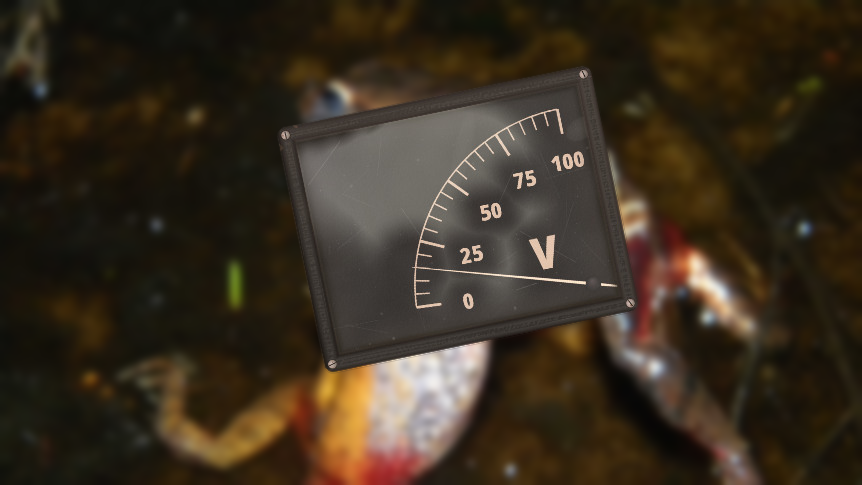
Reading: 15 V
